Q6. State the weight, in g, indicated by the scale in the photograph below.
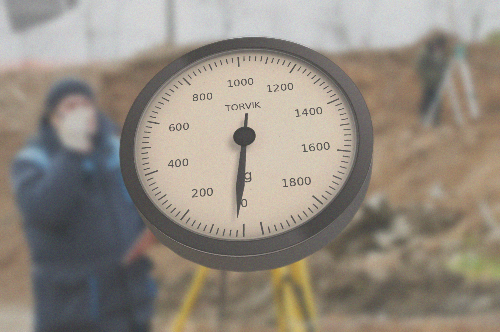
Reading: 20 g
